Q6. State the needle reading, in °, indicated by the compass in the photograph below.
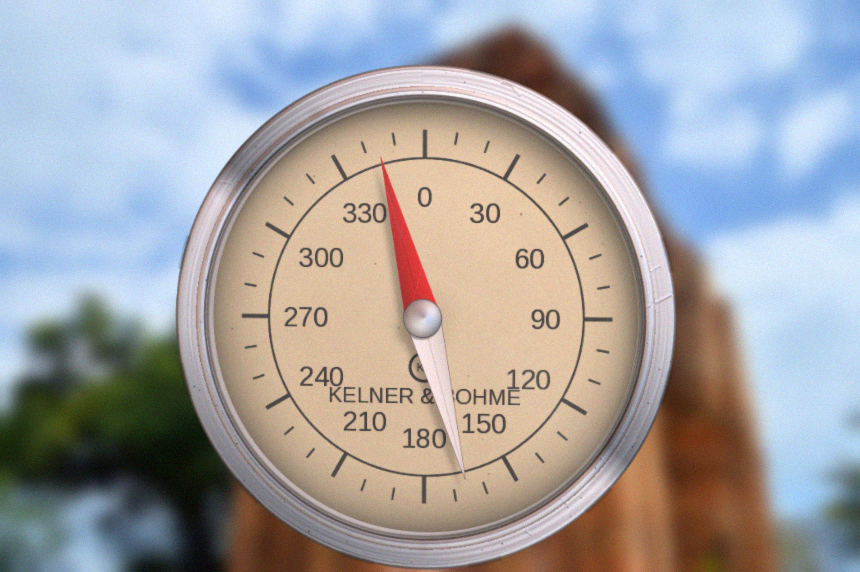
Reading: 345 °
